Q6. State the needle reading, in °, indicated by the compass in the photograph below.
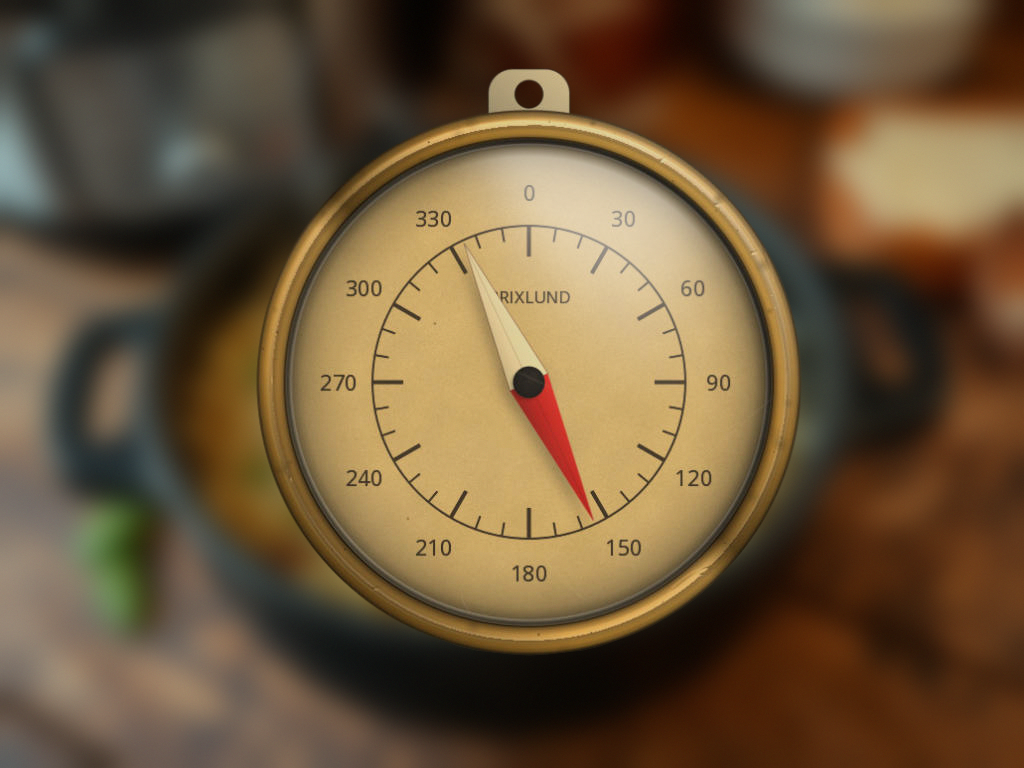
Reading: 155 °
